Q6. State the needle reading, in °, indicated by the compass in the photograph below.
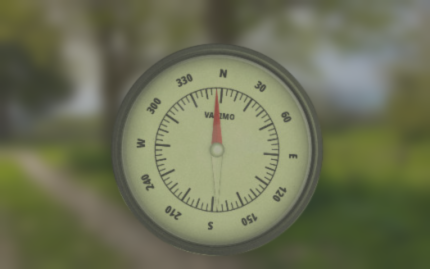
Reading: 355 °
